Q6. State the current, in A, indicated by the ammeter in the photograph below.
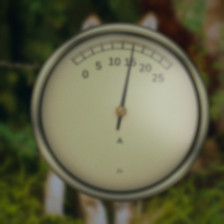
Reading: 15 A
